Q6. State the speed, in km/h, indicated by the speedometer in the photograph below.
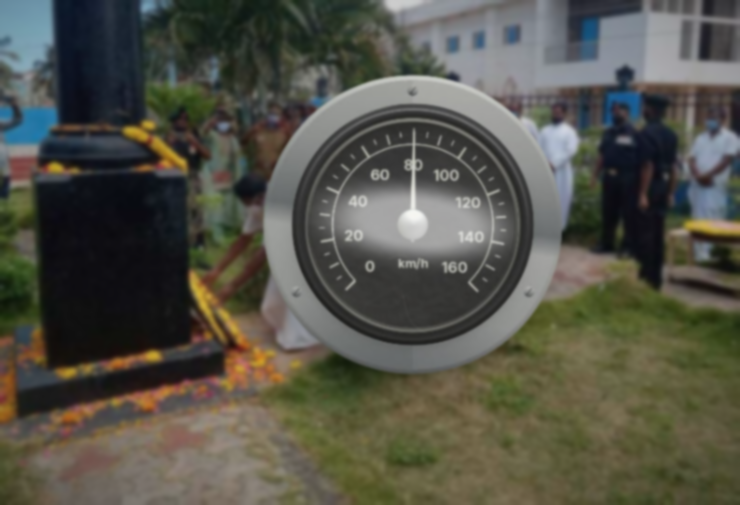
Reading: 80 km/h
